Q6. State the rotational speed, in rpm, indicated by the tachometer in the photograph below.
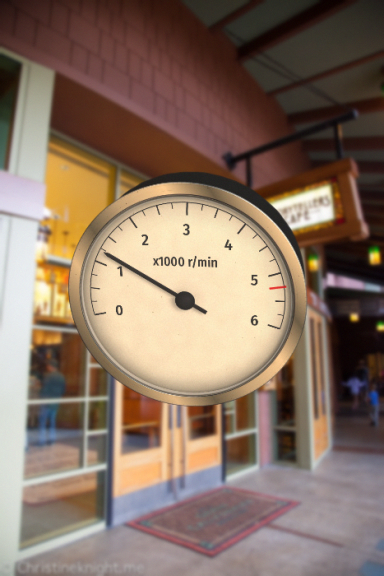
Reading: 1250 rpm
